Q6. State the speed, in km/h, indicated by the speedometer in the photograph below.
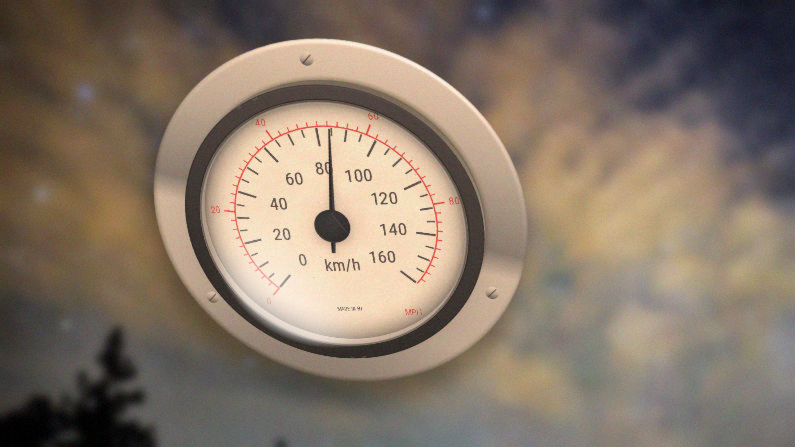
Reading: 85 km/h
